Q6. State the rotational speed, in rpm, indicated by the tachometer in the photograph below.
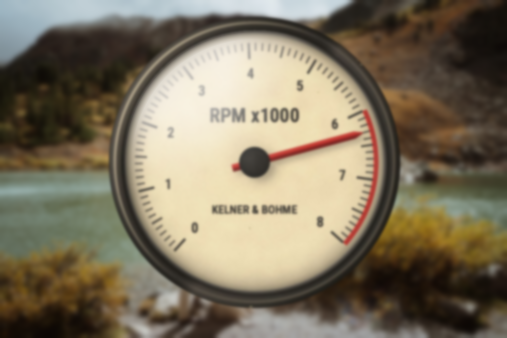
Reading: 6300 rpm
